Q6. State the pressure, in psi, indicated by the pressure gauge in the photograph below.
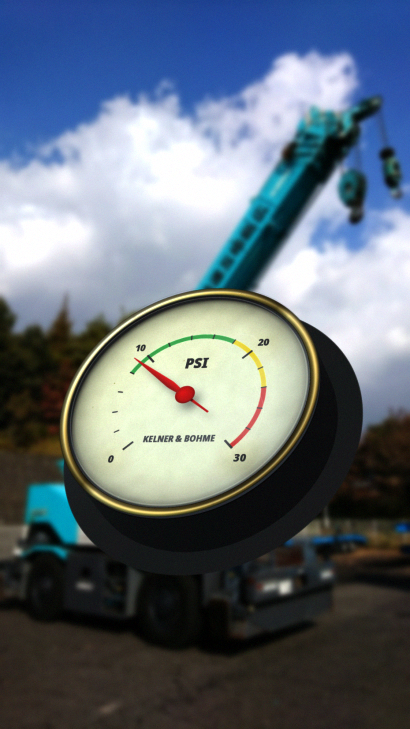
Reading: 9 psi
